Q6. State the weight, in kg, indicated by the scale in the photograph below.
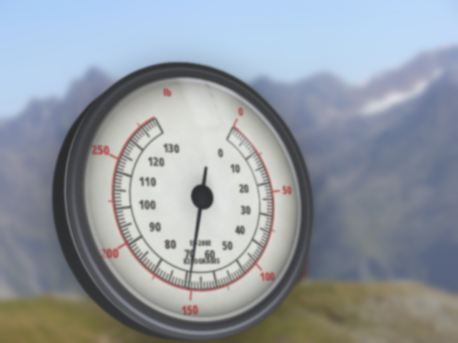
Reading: 70 kg
